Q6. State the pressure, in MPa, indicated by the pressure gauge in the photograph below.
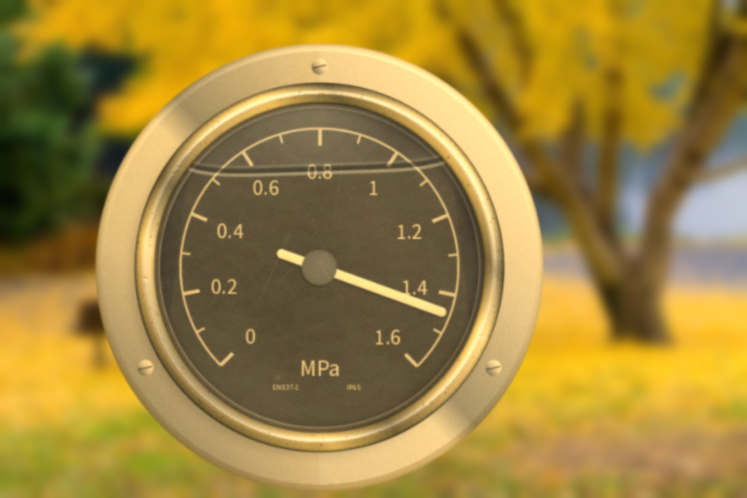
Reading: 1.45 MPa
